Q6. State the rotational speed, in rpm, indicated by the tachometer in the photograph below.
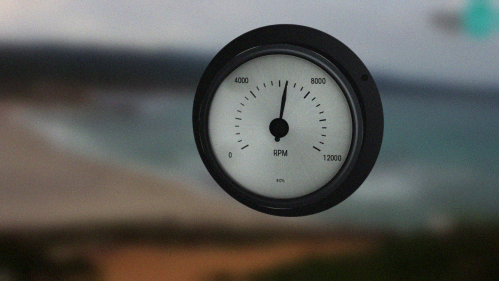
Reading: 6500 rpm
